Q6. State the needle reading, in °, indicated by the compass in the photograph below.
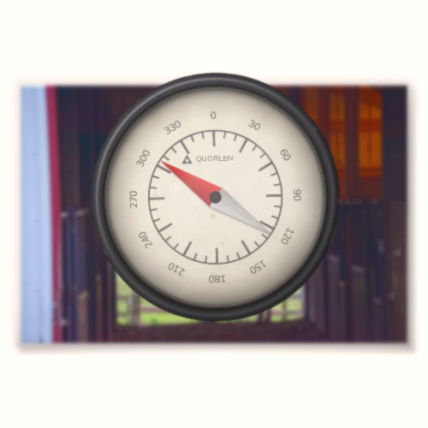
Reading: 305 °
